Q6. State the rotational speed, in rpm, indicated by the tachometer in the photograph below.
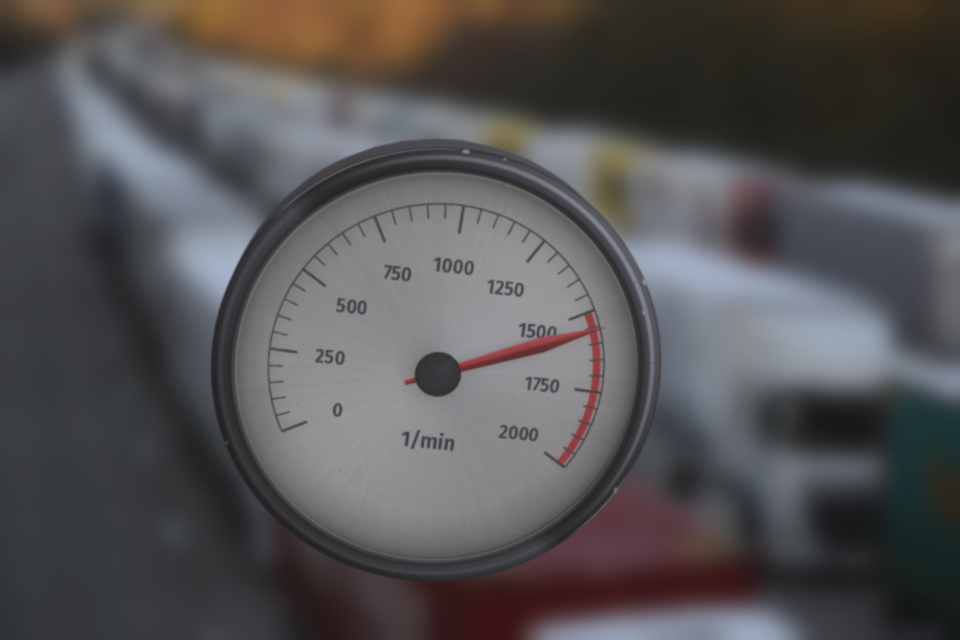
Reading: 1550 rpm
